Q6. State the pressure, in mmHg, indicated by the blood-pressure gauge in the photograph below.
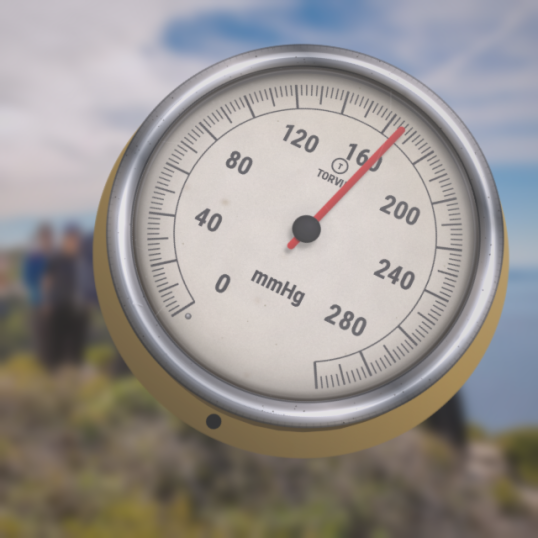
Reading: 166 mmHg
